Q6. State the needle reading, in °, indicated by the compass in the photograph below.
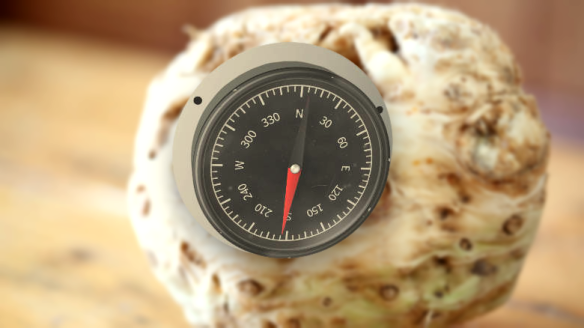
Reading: 185 °
